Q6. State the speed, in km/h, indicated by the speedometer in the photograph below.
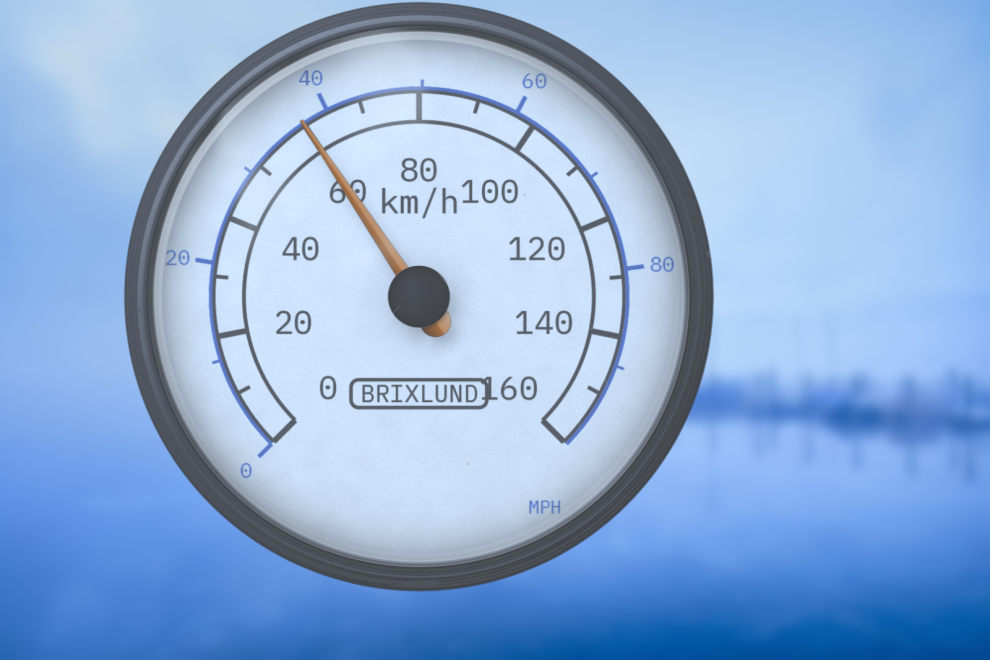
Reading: 60 km/h
